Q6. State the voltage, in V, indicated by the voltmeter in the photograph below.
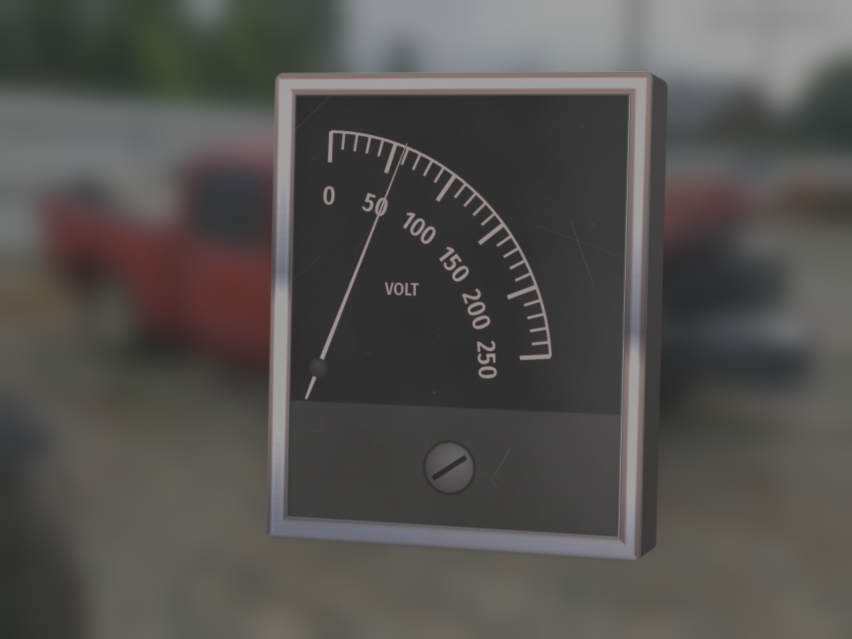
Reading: 60 V
